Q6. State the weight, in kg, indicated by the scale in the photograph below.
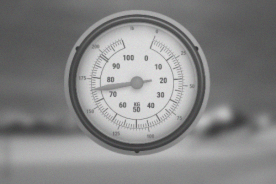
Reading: 75 kg
